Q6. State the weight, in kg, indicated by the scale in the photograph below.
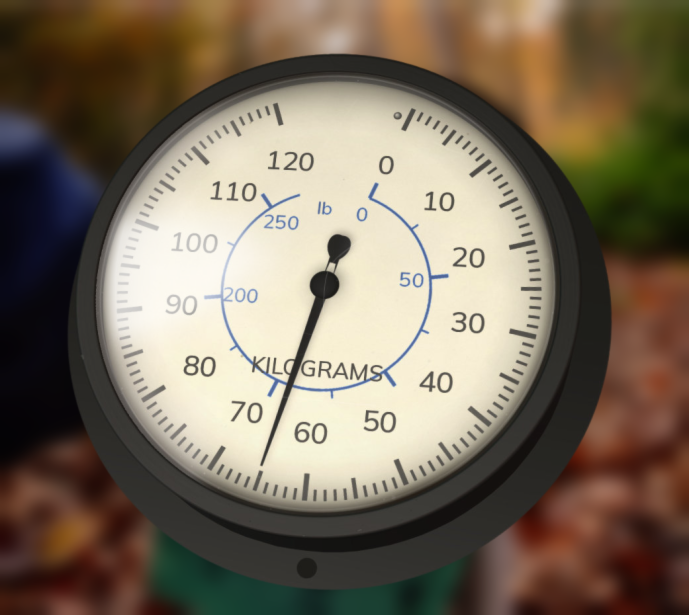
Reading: 65 kg
